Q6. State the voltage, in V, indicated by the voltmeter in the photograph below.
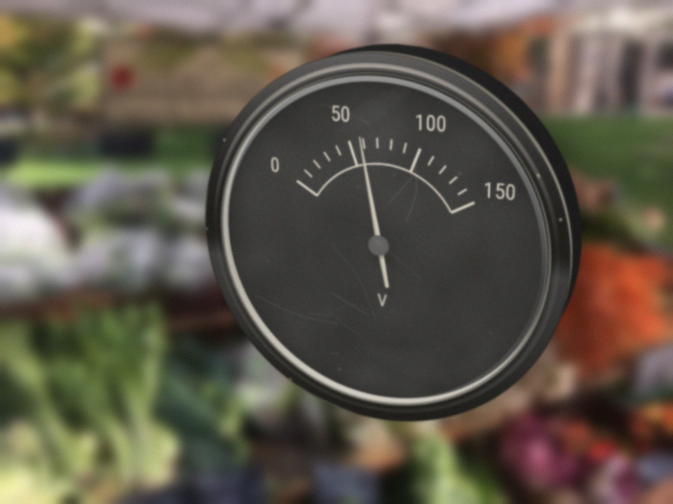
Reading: 60 V
